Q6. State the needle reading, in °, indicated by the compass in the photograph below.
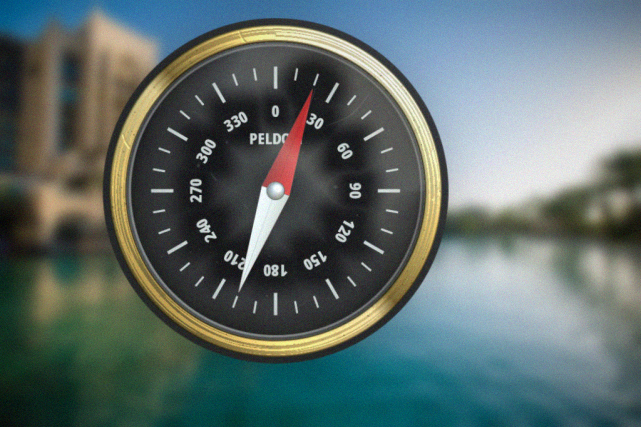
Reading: 20 °
